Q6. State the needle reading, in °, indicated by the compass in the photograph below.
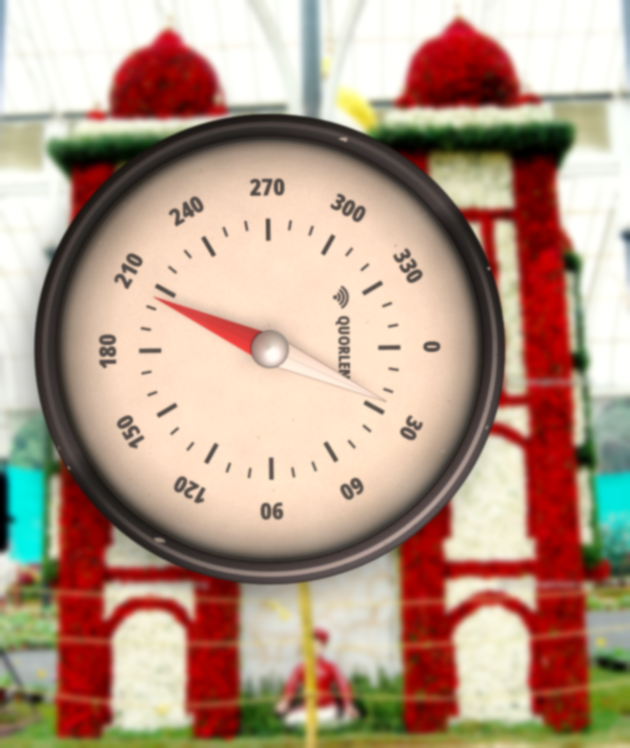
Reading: 205 °
